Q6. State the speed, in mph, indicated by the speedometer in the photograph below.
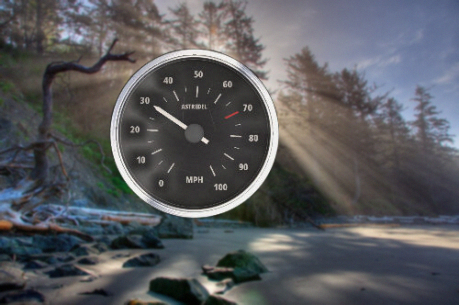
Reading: 30 mph
